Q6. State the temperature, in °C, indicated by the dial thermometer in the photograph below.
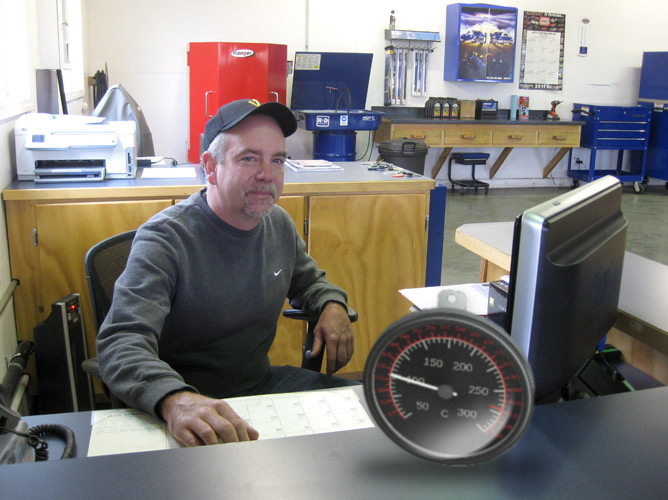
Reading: 100 °C
